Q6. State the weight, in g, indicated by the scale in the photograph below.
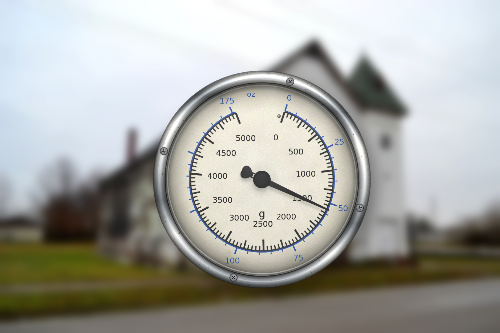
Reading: 1500 g
